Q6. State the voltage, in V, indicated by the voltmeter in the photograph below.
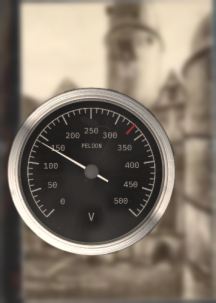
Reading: 140 V
